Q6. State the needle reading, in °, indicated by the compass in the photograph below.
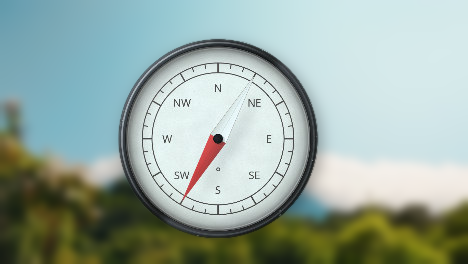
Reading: 210 °
